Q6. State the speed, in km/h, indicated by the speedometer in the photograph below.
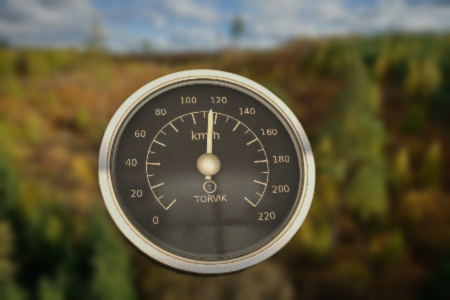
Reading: 115 km/h
